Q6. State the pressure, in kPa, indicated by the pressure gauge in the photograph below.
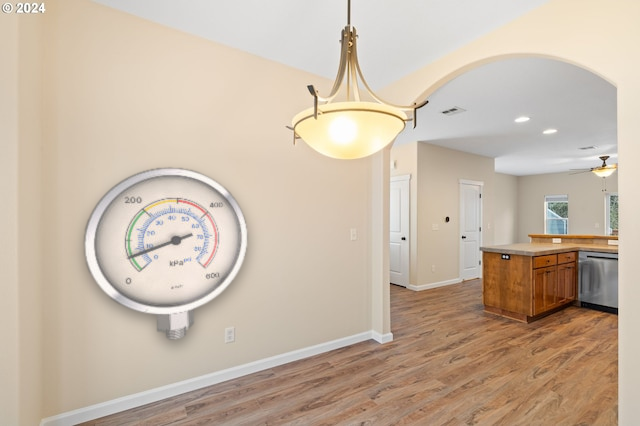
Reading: 50 kPa
